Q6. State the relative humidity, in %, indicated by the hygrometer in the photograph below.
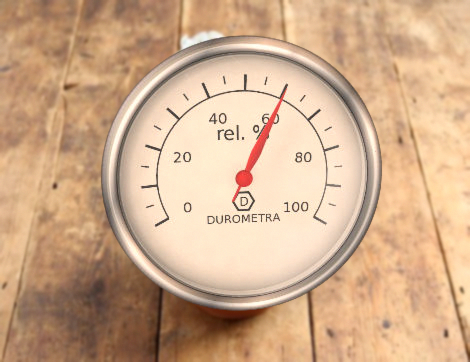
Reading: 60 %
